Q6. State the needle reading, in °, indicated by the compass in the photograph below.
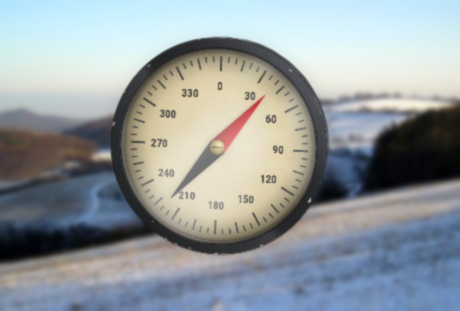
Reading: 40 °
